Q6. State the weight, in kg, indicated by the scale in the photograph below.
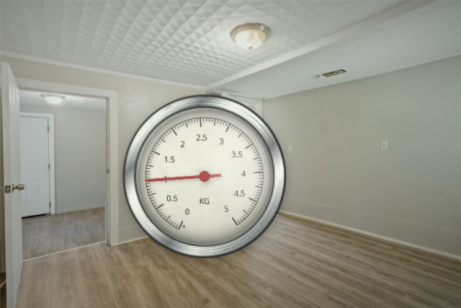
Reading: 1 kg
